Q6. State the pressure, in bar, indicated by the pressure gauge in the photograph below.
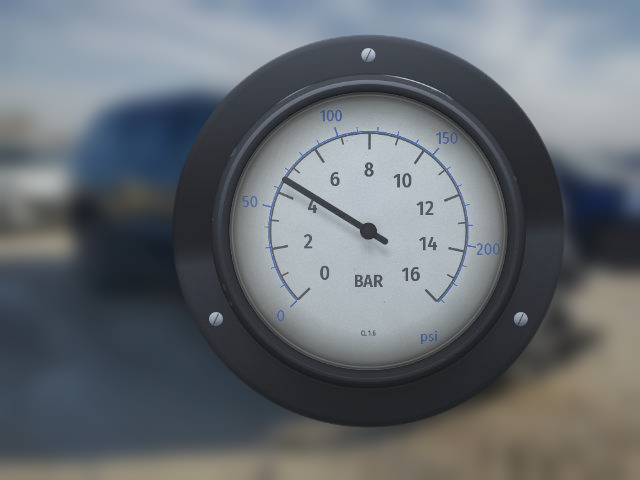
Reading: 4.5 bar
